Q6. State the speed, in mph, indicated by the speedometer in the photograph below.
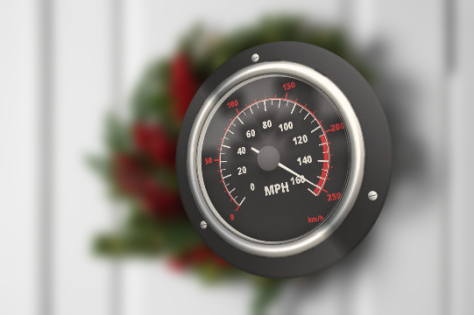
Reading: 155 mph
